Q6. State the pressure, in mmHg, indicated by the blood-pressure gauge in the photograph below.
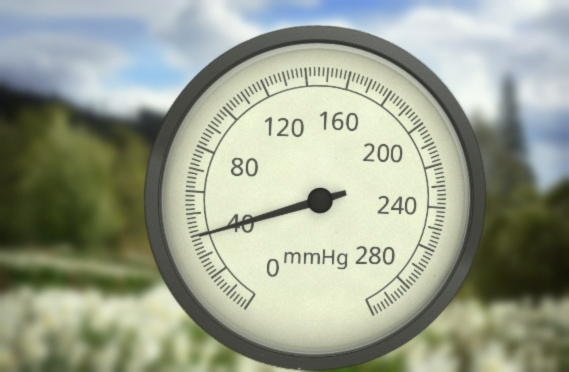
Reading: 40 mmHg
